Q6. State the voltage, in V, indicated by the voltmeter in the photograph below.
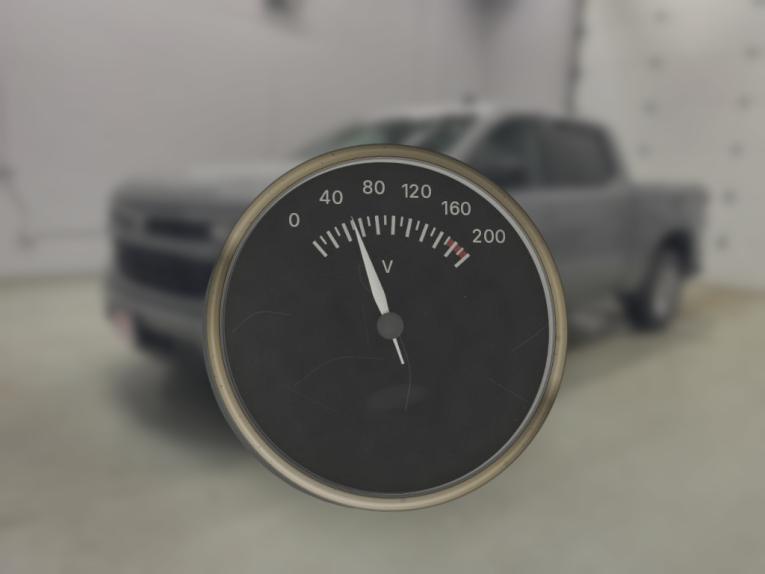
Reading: 50 V
